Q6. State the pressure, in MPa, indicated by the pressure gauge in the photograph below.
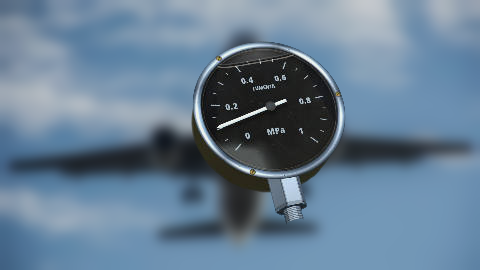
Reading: 0.1 MPa
